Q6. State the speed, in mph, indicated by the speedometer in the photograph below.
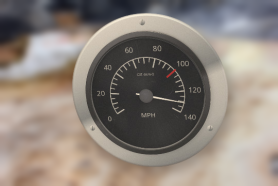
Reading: 130 mph
